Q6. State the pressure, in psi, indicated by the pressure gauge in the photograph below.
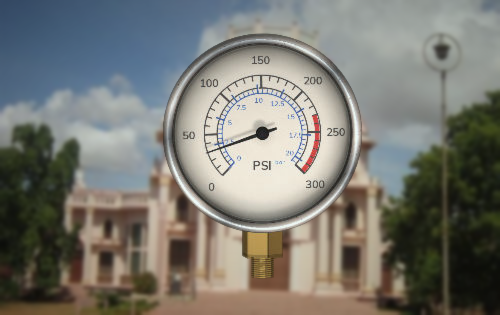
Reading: 30 psi
